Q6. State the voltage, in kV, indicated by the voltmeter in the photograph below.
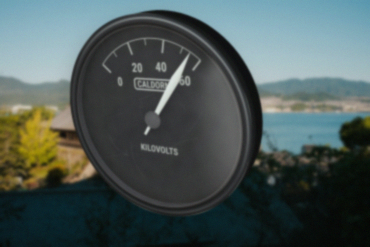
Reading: 55 kV
